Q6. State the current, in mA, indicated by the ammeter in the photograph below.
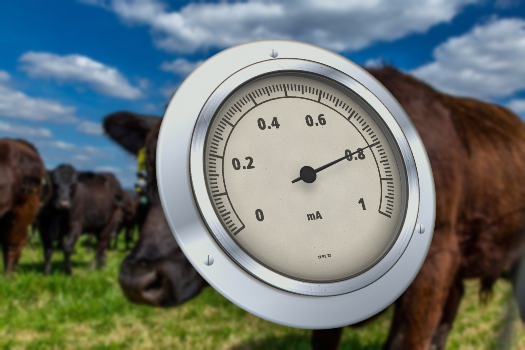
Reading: 0.8 mA
